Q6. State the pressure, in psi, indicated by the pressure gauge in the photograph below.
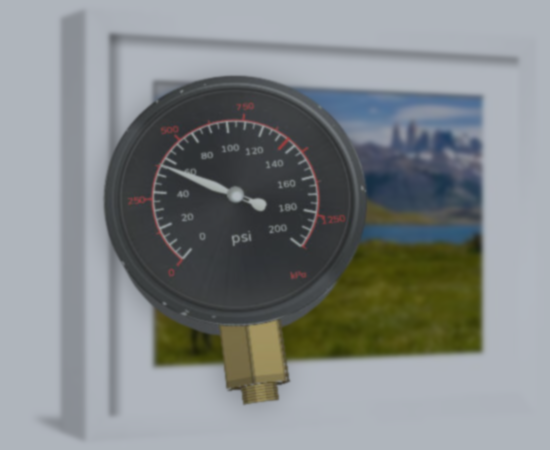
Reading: 55 psi
